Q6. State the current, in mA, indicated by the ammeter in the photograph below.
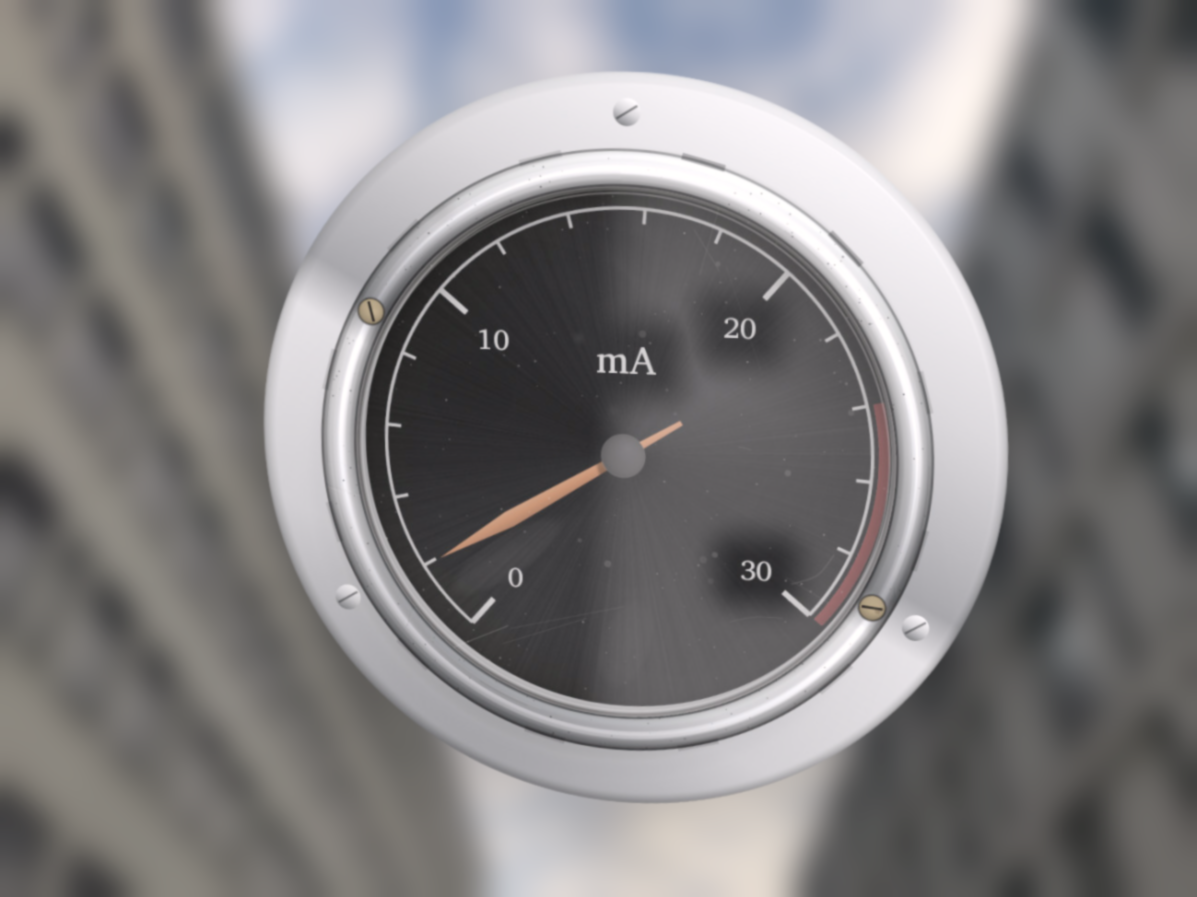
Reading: 2 mA
